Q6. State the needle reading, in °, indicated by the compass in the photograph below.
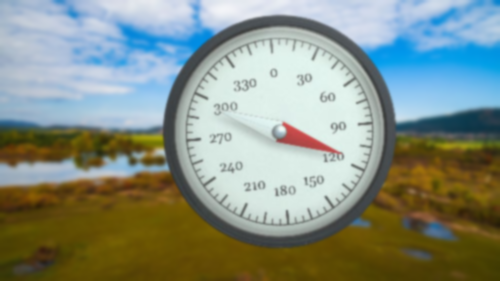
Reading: 115 °
